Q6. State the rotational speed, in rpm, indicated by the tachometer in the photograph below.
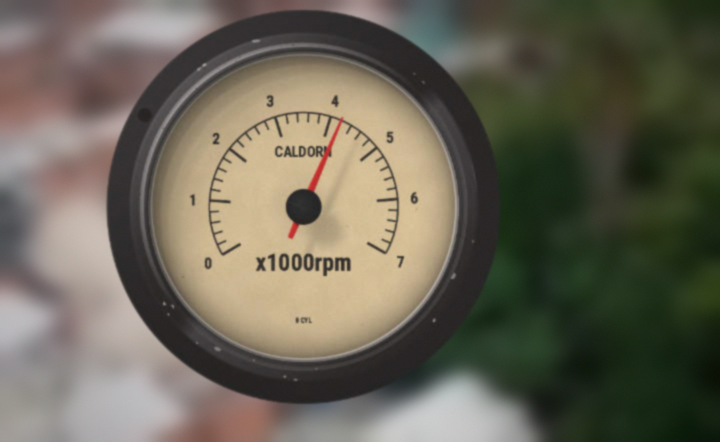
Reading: 4200 rpm
